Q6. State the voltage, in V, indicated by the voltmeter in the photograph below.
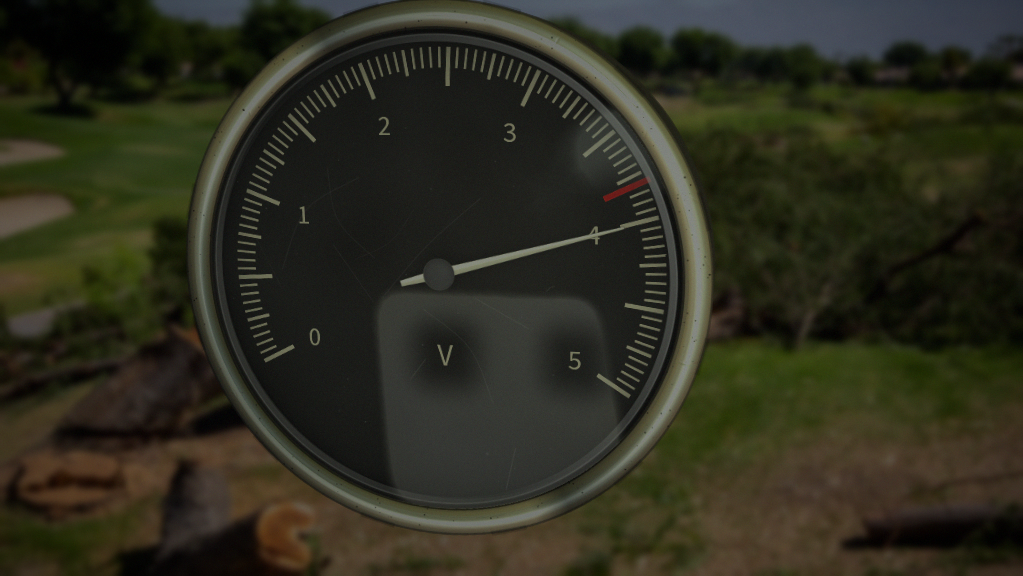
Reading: 4 V
